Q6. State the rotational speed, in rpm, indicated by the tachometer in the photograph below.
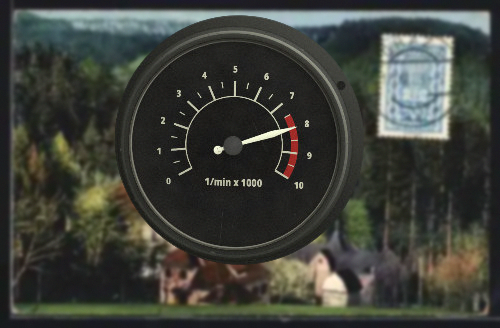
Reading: 8000 rpm
